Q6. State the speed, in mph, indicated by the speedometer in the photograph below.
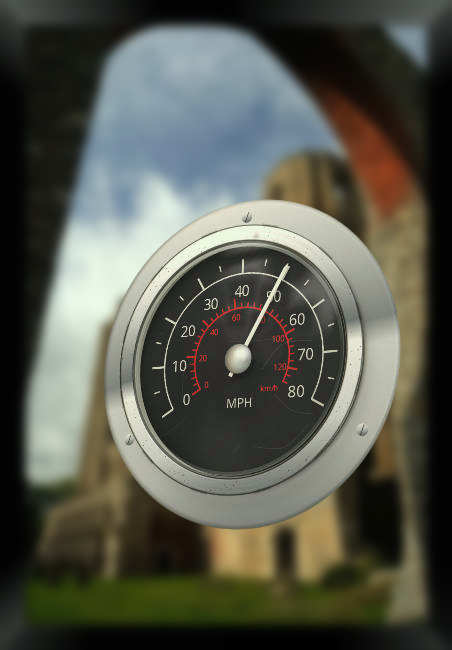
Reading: 50 mph
